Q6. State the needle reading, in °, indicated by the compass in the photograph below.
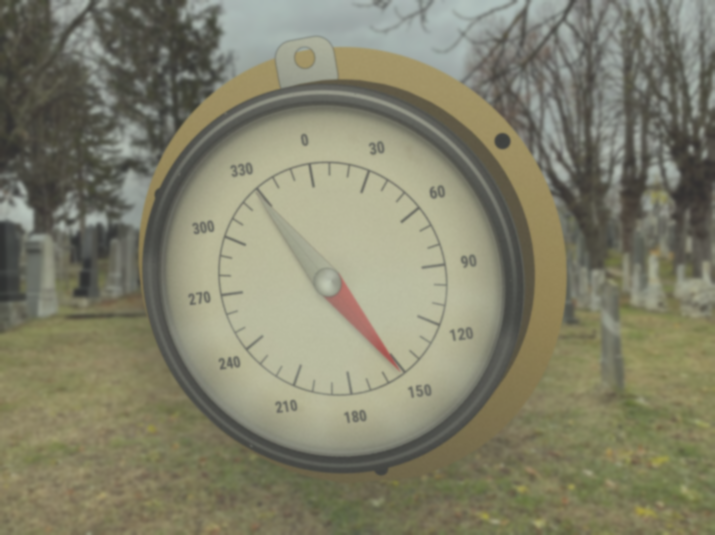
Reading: 150 °
